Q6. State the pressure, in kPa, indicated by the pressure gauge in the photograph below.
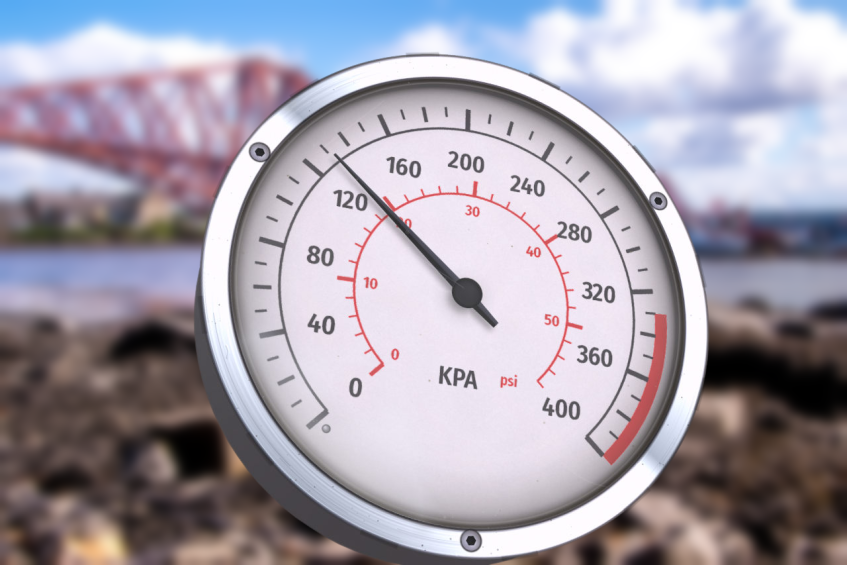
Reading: 130 kPa
